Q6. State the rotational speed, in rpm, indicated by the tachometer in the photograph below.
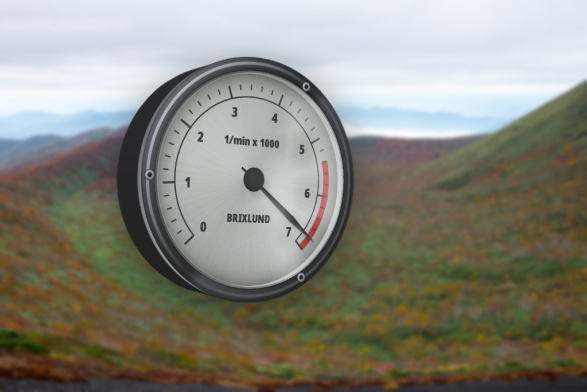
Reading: 6800 rpm
